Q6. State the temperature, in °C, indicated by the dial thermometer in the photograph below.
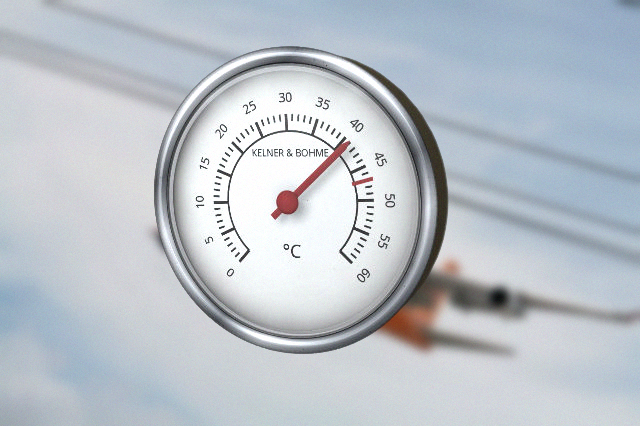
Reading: 41 °C
